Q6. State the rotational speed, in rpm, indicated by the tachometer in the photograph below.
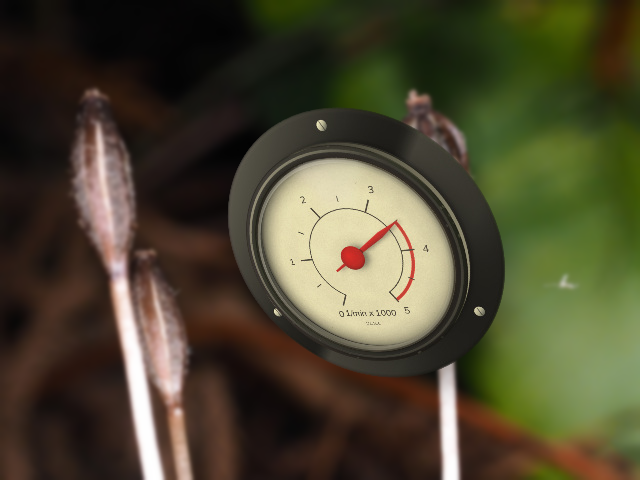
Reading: 3500 rpm
